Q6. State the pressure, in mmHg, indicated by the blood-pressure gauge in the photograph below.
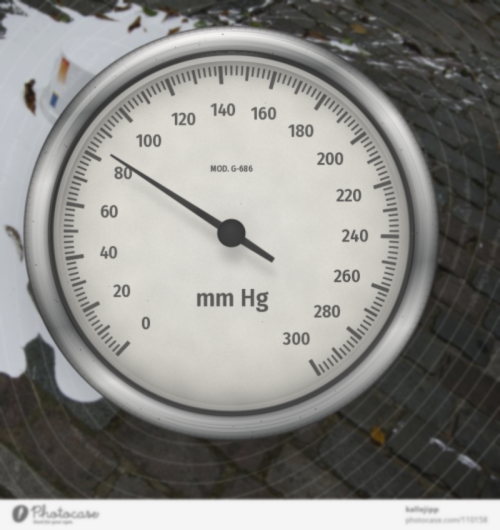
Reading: 84 mmHg
